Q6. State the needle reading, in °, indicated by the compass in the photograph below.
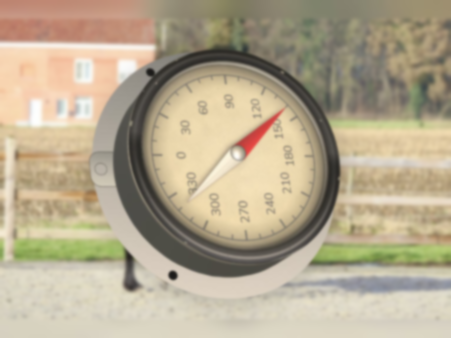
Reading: 140 °
